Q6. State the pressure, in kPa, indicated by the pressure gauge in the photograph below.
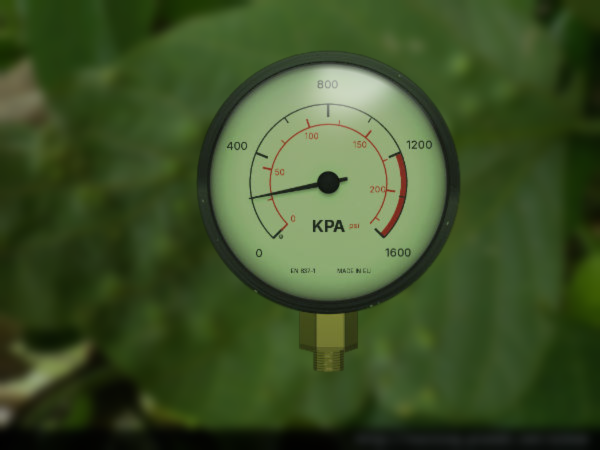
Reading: 200 kPa
